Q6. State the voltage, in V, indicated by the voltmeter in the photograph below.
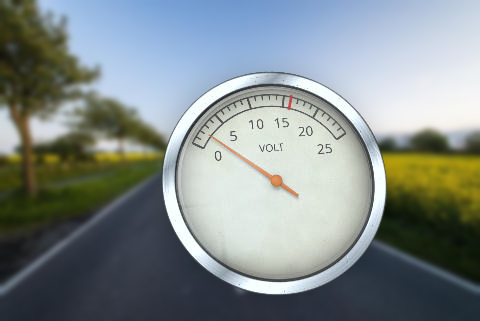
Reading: 2 V
